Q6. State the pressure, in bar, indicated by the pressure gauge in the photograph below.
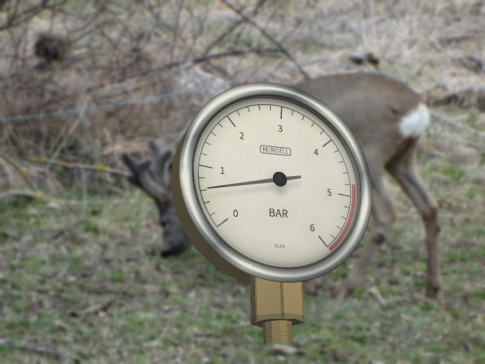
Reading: 0.6 bar
